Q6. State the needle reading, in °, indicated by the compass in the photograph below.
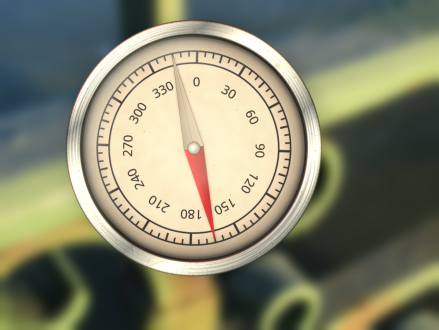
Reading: 165 °
